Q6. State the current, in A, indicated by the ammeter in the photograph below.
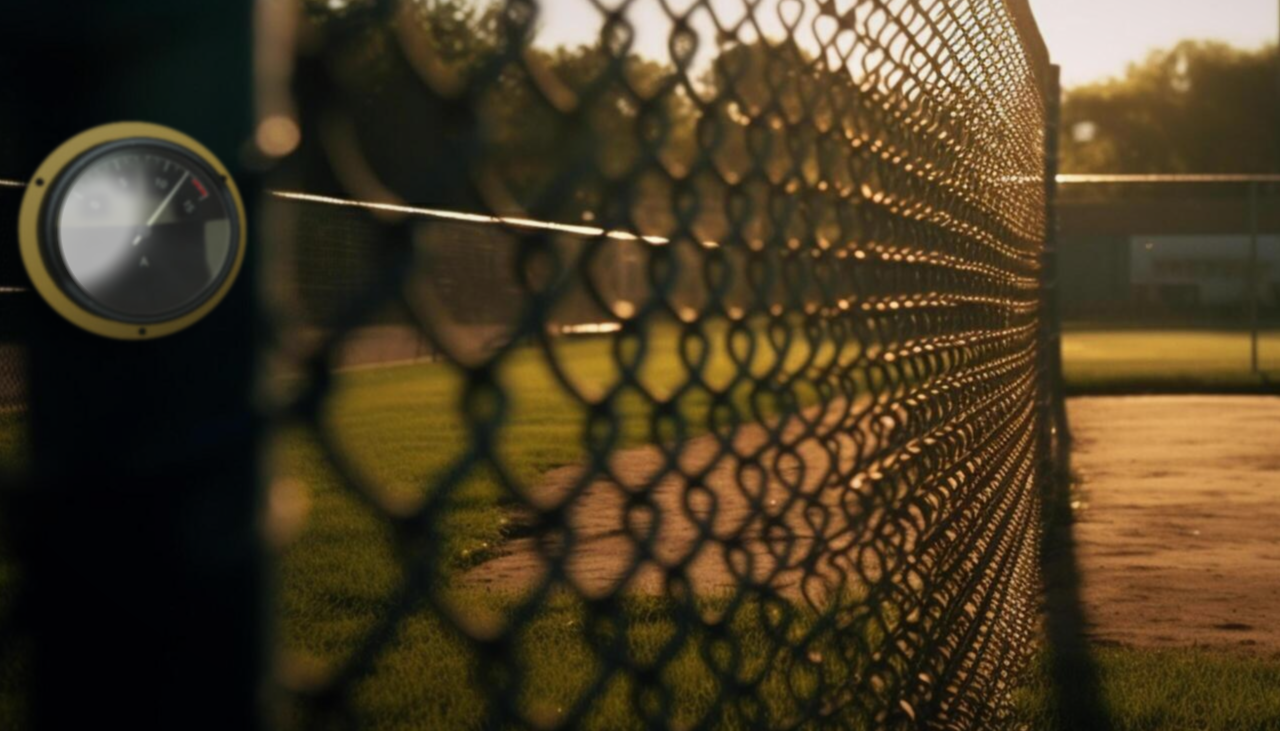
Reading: 12 A
